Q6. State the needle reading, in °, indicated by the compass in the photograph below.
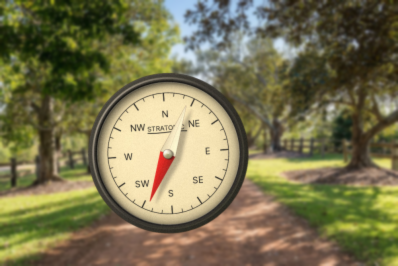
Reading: 205 °
